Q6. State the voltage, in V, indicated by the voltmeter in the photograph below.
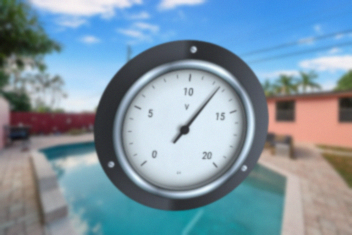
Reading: 12.5 V
